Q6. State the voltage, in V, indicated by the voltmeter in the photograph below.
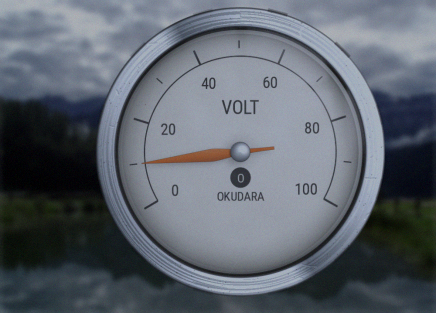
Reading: 10 V
